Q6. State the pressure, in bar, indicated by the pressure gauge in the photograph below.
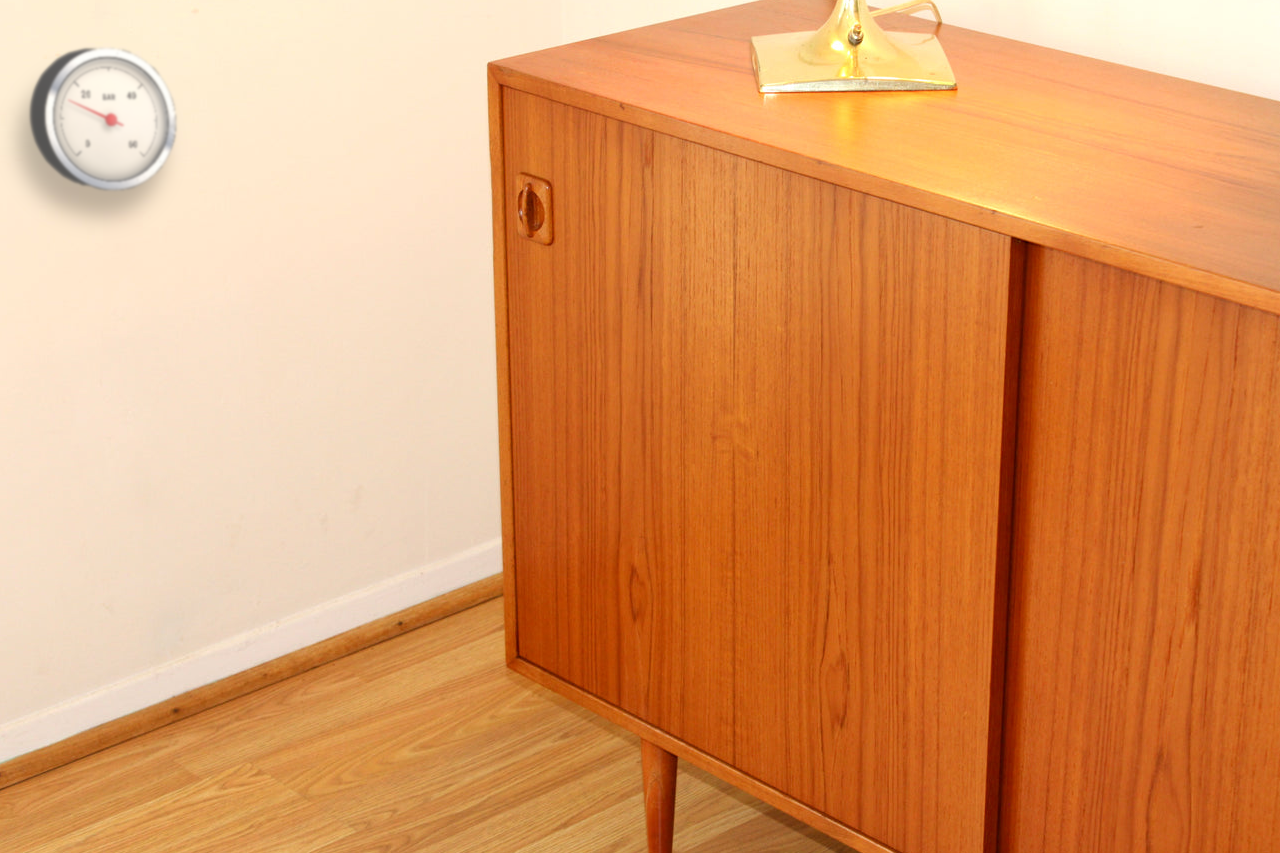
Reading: 15 bar
